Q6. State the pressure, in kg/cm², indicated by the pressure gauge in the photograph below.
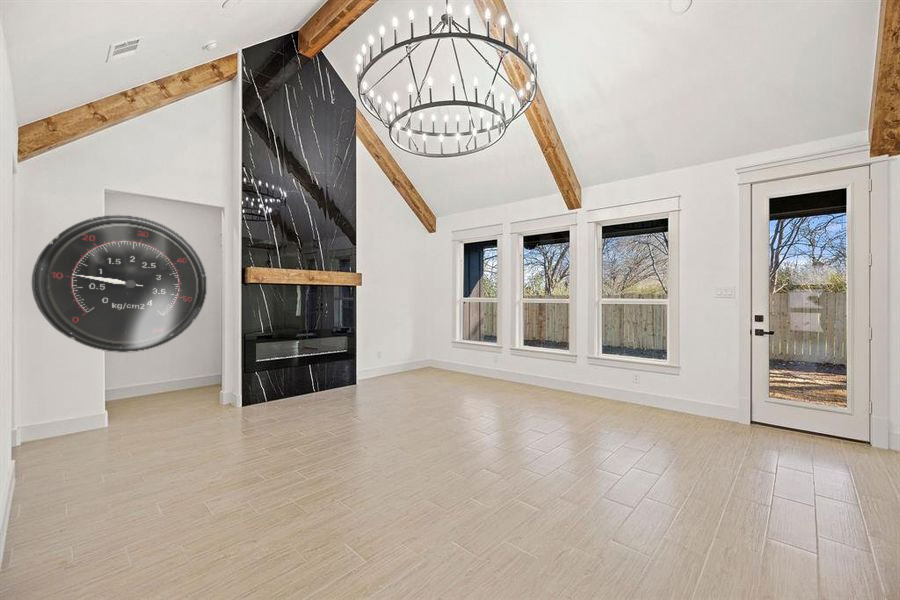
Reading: 0.75 kg/cm²
